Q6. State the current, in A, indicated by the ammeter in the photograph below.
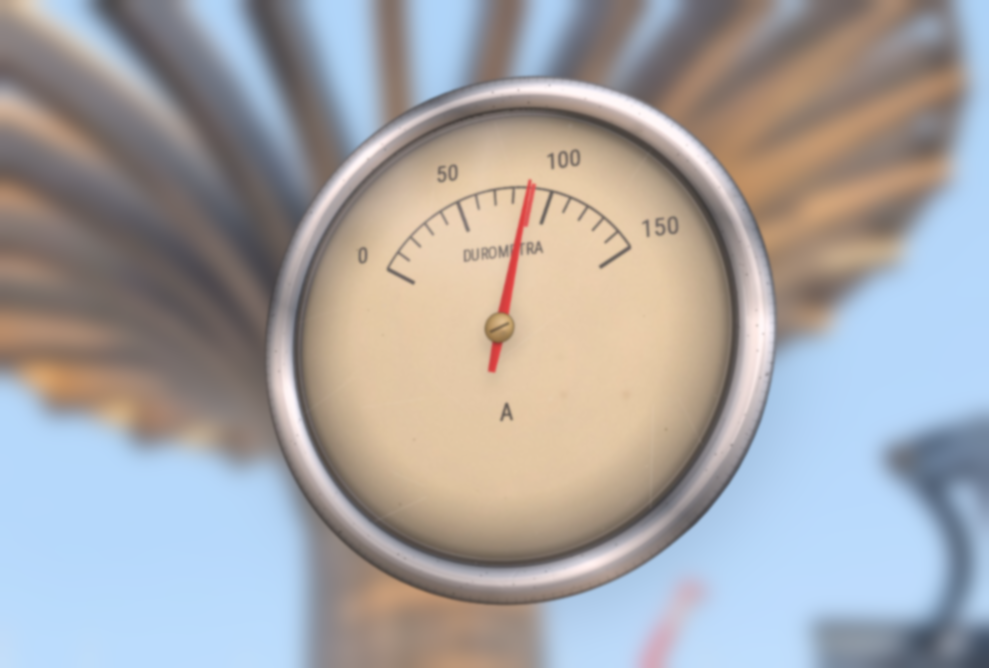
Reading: 90 A
